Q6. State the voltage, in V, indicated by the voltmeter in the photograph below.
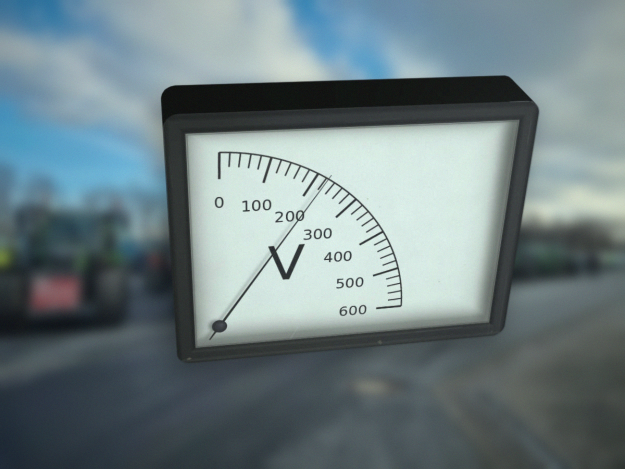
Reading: 220 V
